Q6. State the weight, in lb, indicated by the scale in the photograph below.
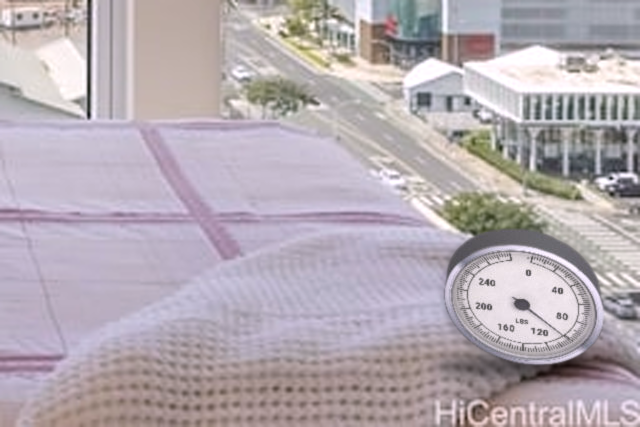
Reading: 100 lb
